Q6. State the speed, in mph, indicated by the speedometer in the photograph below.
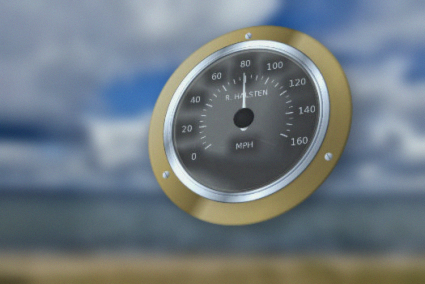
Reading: 80 mph
